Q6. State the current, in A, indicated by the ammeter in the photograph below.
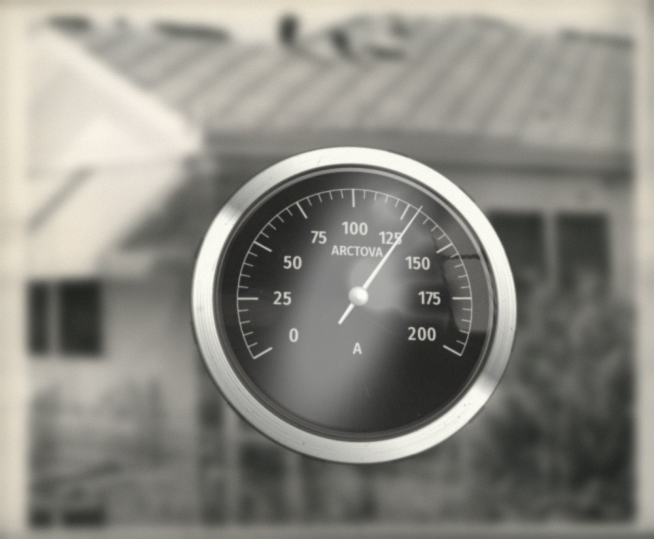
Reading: 130 A
